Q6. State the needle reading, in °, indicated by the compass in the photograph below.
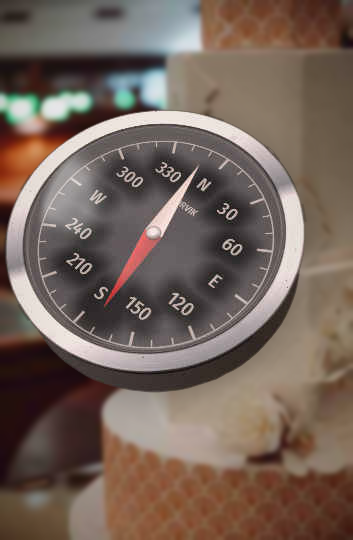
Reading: 170 °
